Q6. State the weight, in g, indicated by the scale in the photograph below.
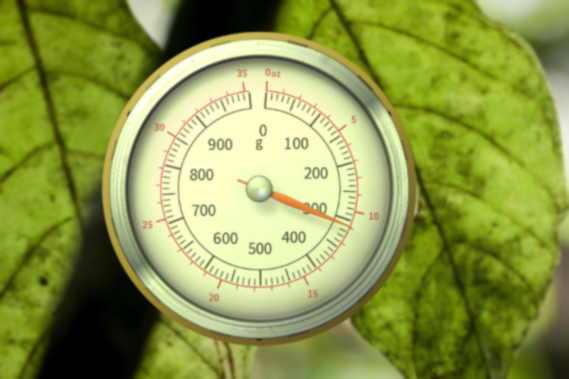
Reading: 310 g
